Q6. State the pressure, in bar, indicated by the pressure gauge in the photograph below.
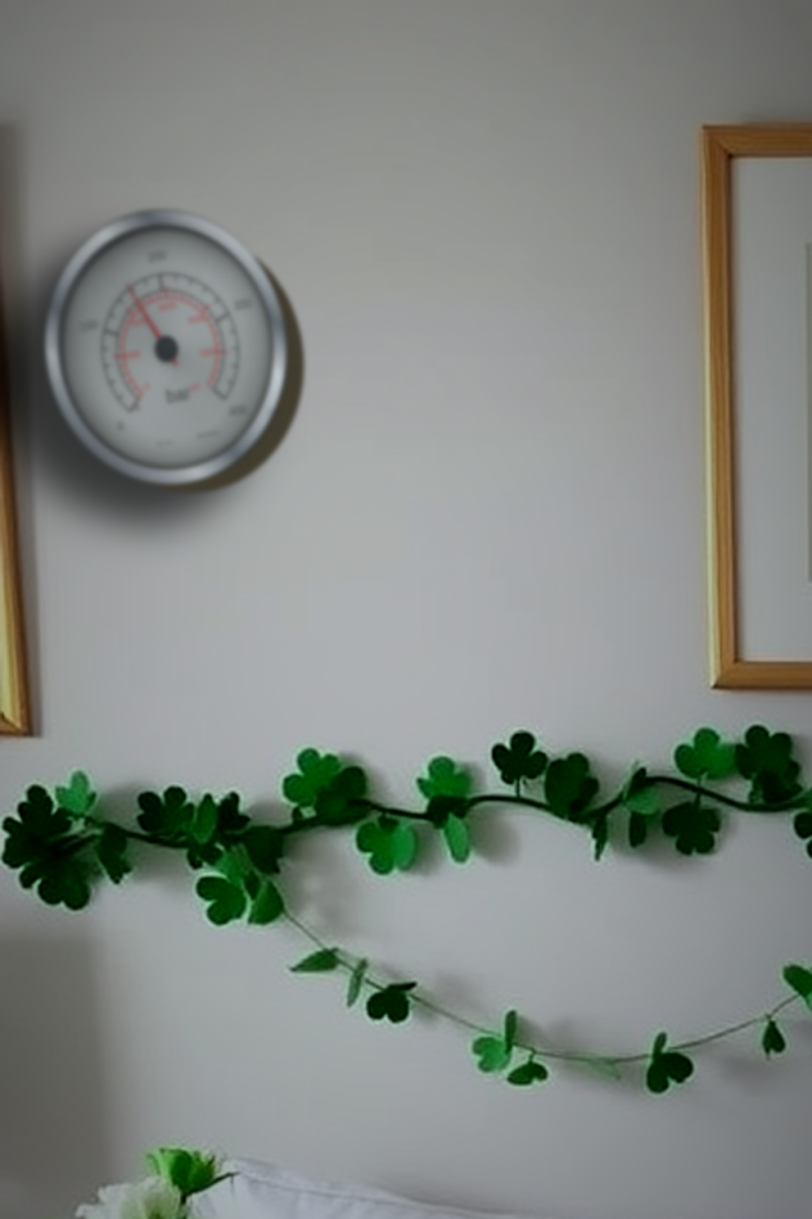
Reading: 160 bar
